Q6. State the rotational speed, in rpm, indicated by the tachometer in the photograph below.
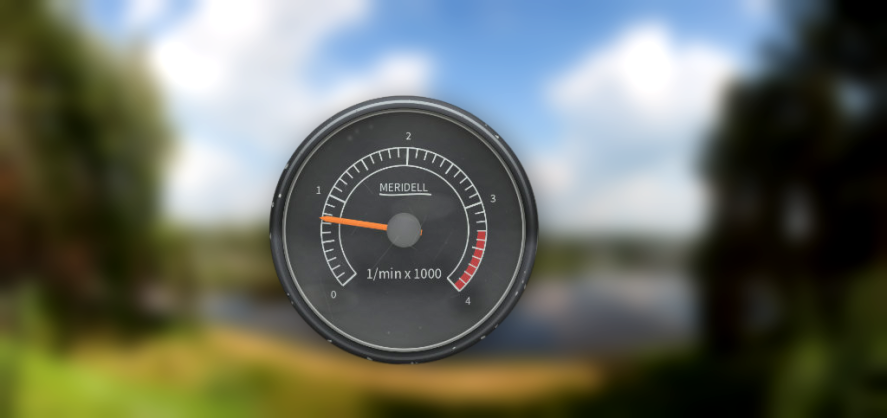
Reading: 750 rpm
